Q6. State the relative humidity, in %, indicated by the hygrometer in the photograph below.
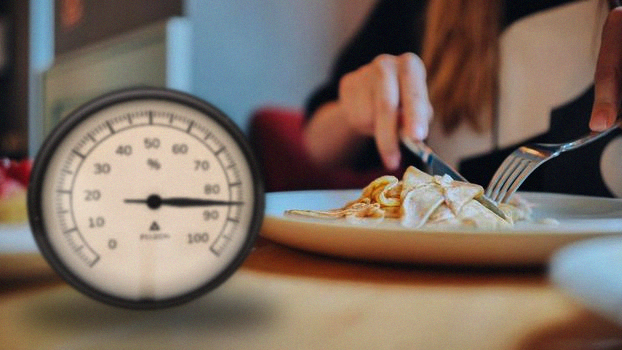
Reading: 85 %
